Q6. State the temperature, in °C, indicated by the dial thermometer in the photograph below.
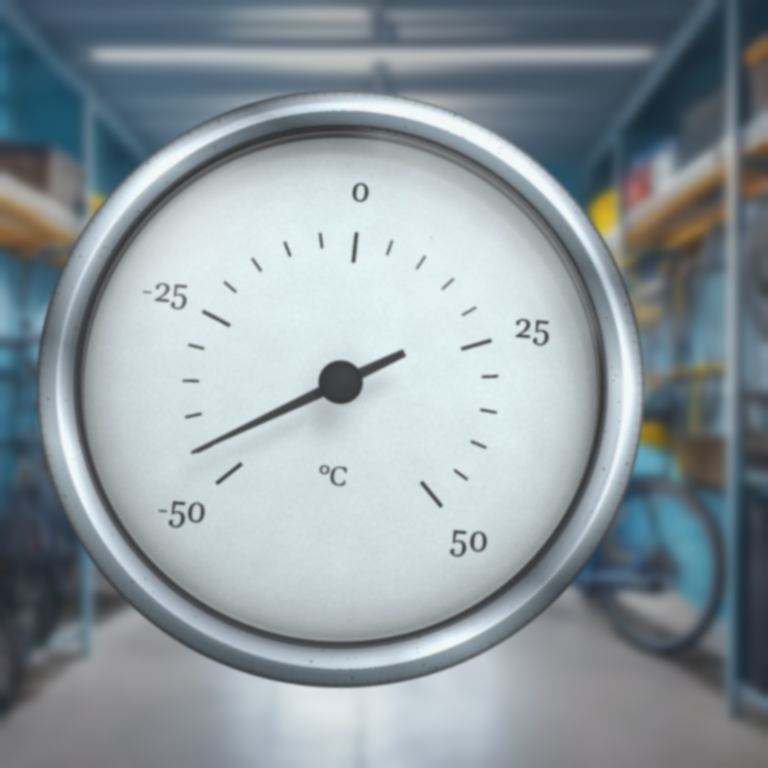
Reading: -45 °C
